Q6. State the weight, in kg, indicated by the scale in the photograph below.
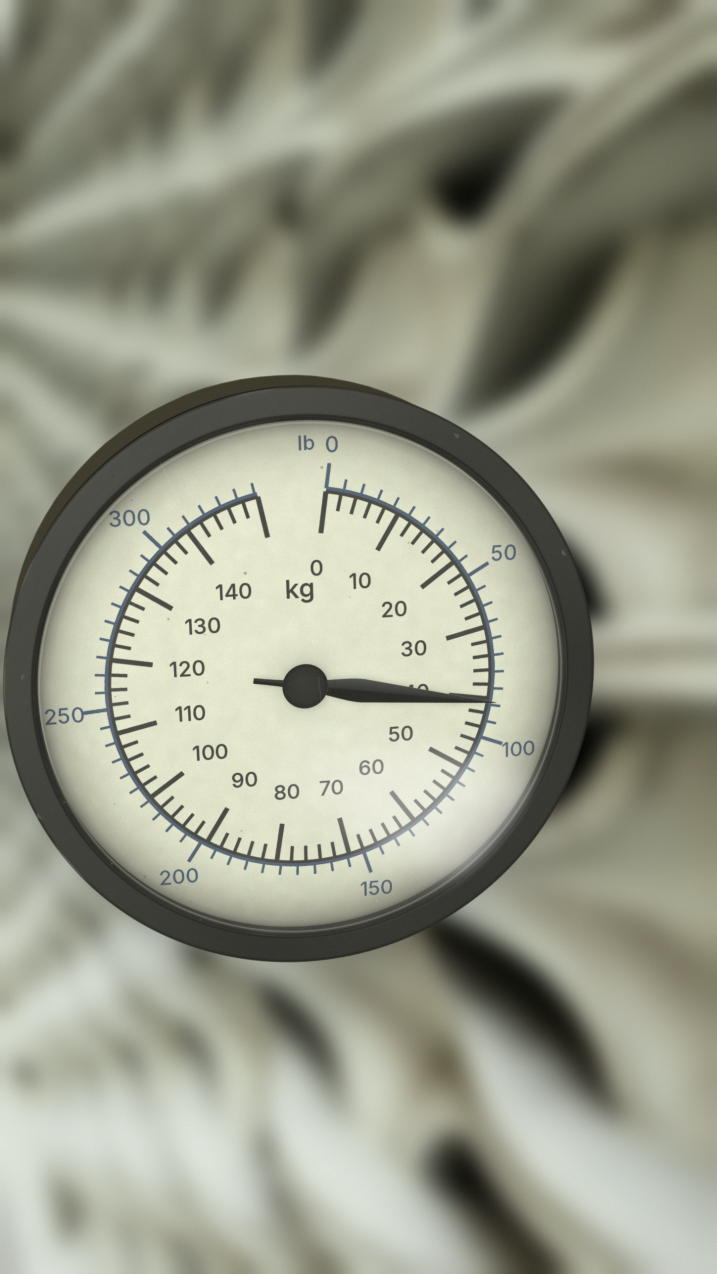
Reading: 40 kg
